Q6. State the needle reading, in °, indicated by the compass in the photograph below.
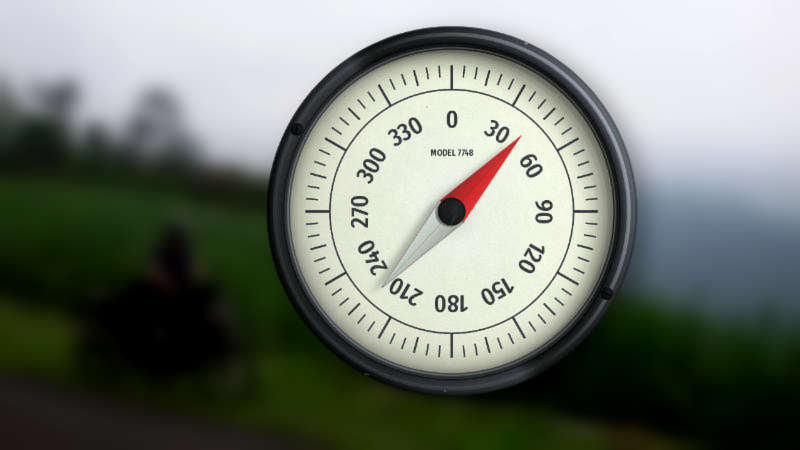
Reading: 42.5 °
